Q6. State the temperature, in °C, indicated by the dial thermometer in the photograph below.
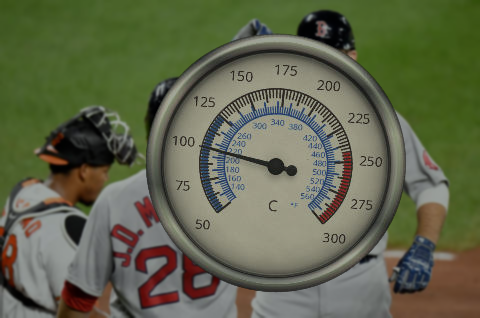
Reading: 100 °C
